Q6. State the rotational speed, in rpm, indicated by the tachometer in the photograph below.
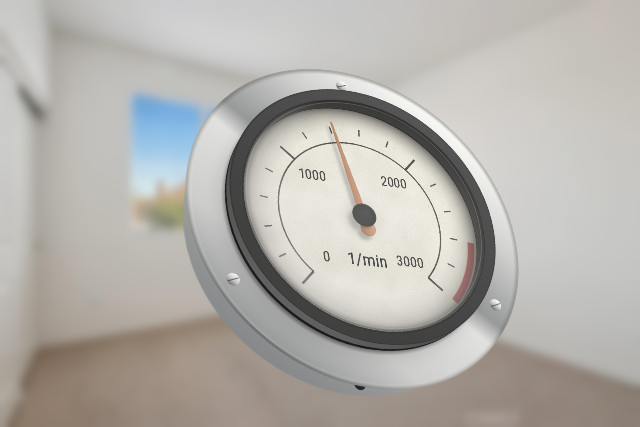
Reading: 1400 rpm
